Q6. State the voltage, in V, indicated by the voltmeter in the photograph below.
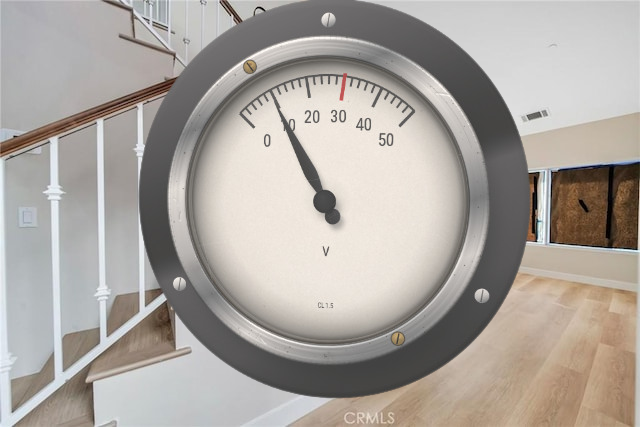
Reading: 10 V
